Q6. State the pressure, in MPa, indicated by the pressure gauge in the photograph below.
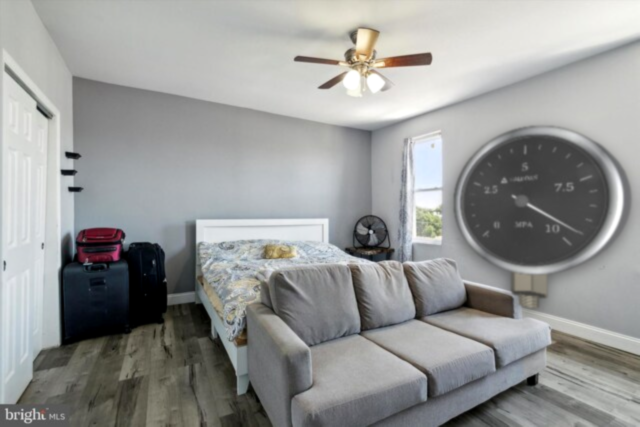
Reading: 9.5 MPa
